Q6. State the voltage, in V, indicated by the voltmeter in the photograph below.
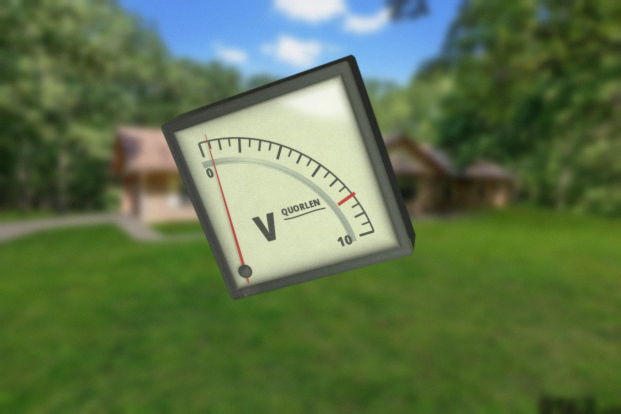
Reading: 0.5 V
